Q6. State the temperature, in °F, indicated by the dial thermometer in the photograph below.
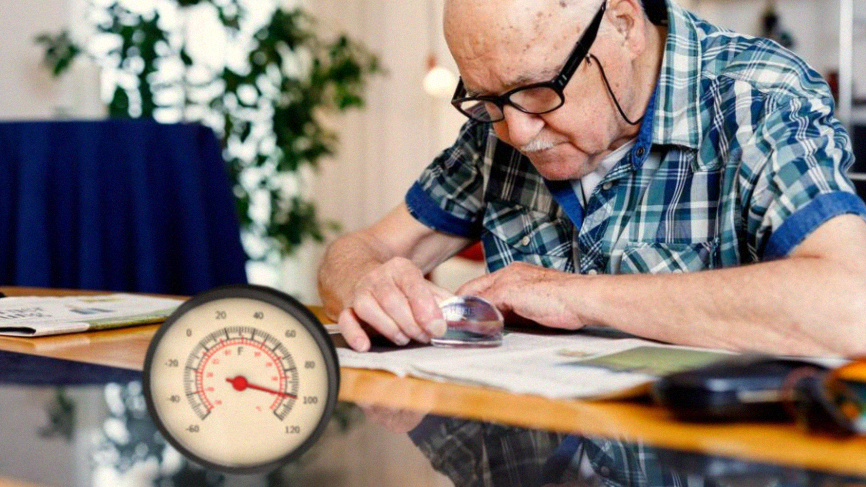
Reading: 100 °F
